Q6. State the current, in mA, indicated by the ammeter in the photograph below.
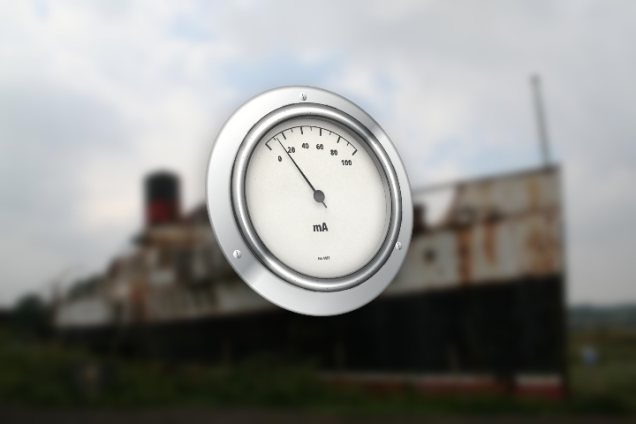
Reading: 10 mA
